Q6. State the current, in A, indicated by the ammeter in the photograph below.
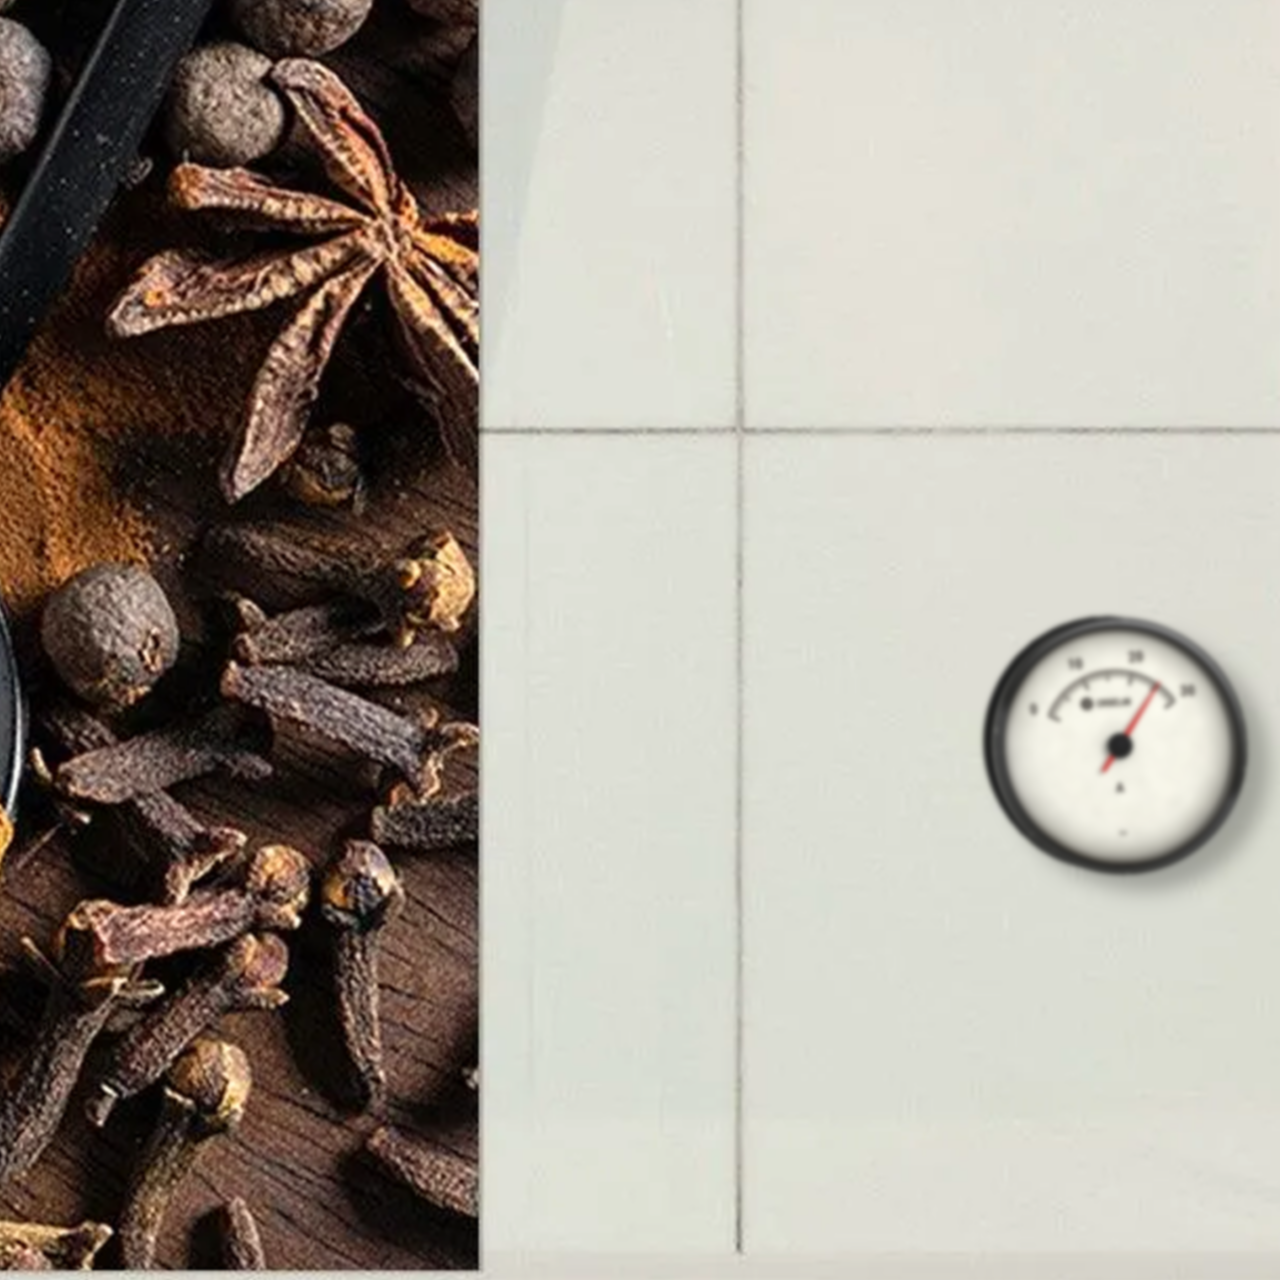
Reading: 25 A
